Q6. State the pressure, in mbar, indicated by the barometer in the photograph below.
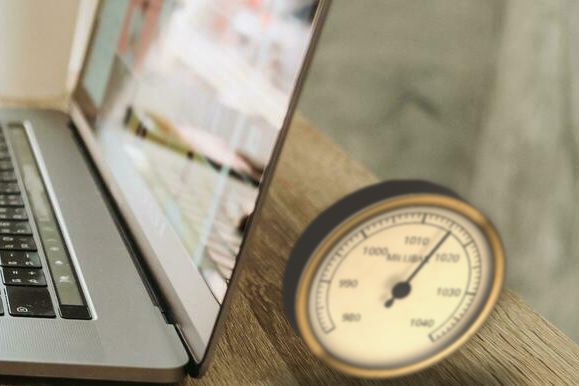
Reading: 1015 mbar
